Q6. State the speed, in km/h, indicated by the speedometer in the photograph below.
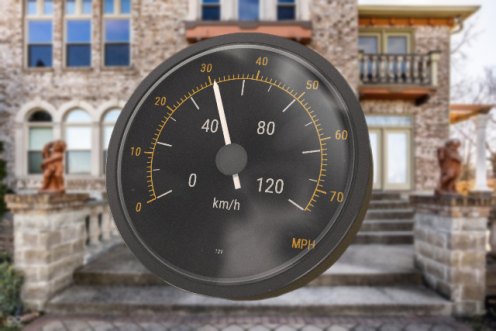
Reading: 50 km/h
